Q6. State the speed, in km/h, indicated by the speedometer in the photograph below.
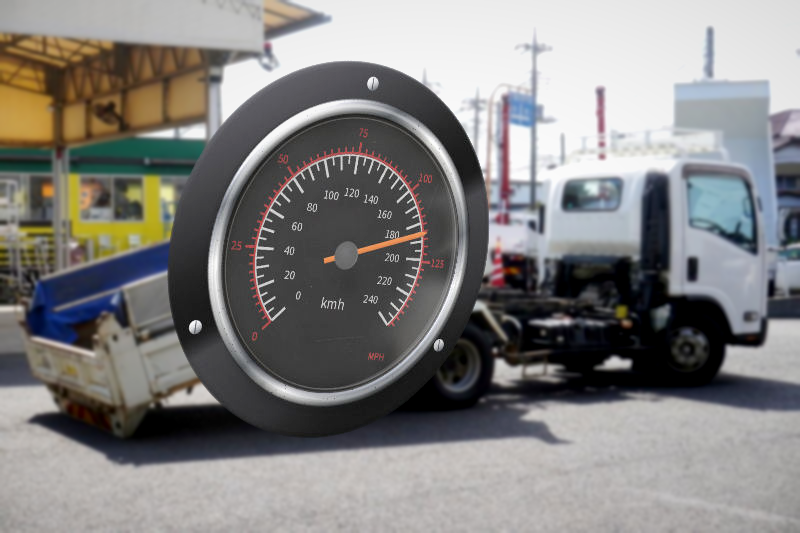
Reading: 185 km/h
